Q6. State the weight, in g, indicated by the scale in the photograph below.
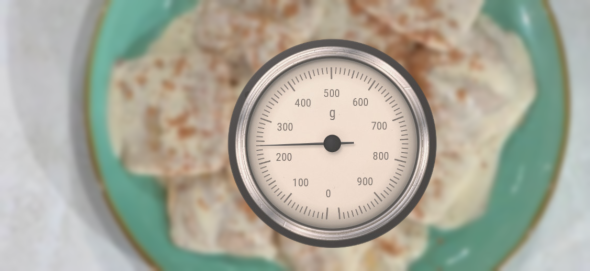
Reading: 240 g
